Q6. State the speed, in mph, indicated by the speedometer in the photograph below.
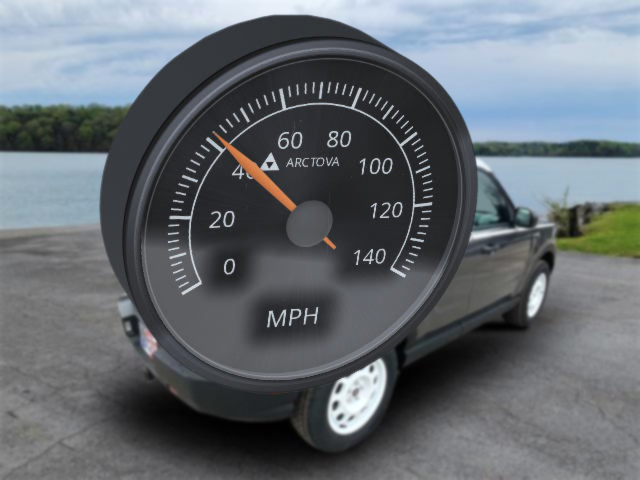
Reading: 42 mph
